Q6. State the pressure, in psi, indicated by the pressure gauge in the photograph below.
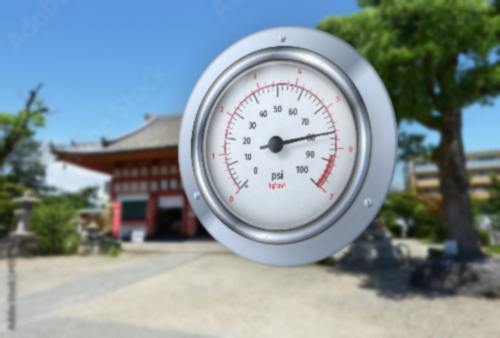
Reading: 80 psi
